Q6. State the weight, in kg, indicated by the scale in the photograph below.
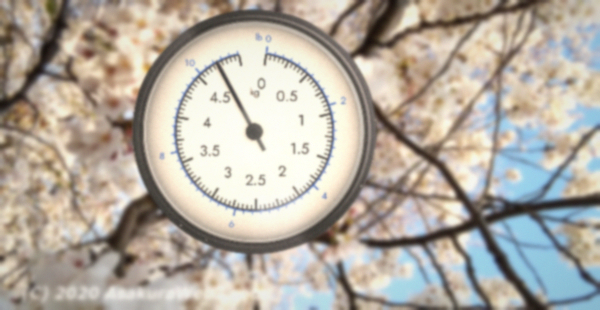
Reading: 4.75 kg
